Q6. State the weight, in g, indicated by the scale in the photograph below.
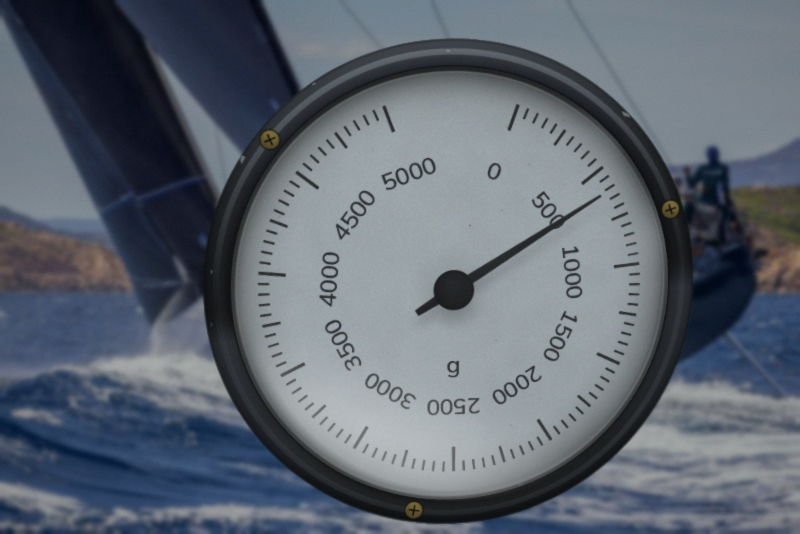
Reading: 600 g
